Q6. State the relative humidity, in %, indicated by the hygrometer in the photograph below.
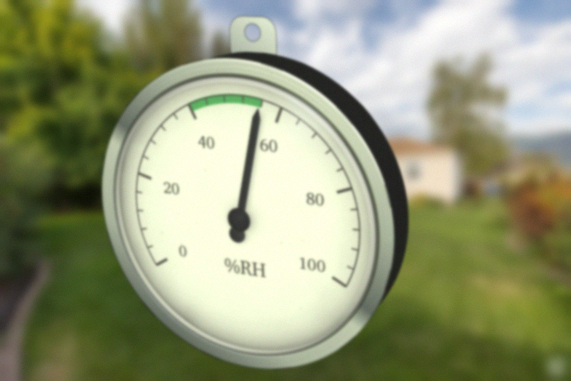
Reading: 56 %
